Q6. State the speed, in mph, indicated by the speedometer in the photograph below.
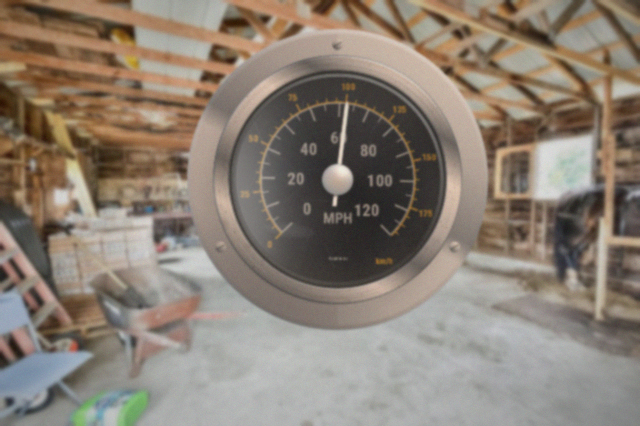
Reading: 62.5 mph
